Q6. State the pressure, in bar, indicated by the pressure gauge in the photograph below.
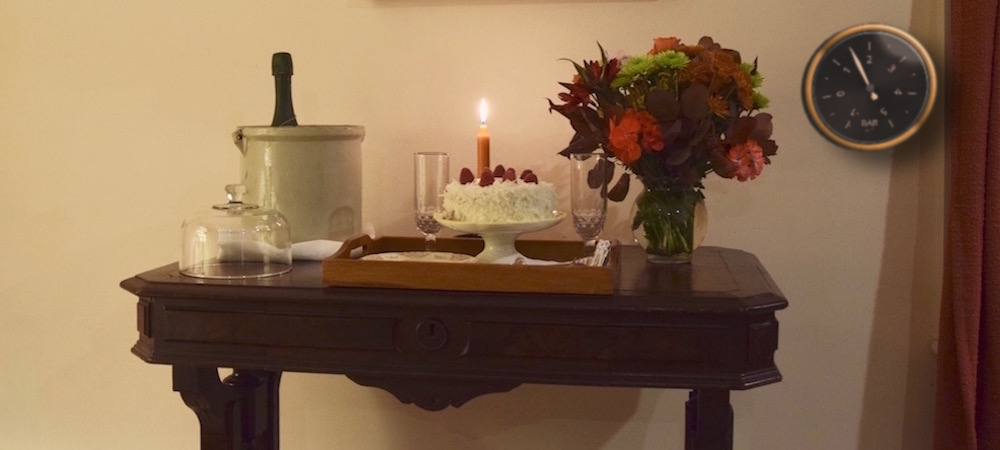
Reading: 1.5 bar
